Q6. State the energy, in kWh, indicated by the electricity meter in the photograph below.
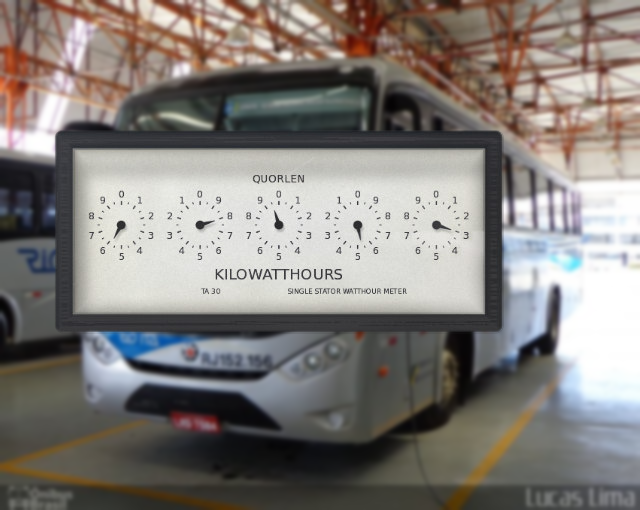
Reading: 57953 kWh
